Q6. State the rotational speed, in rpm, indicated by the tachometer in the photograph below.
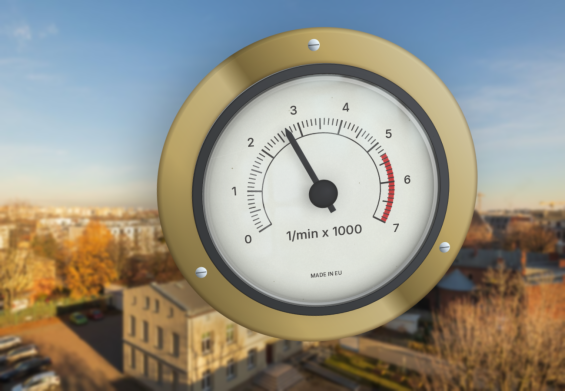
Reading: 2700 rpm
